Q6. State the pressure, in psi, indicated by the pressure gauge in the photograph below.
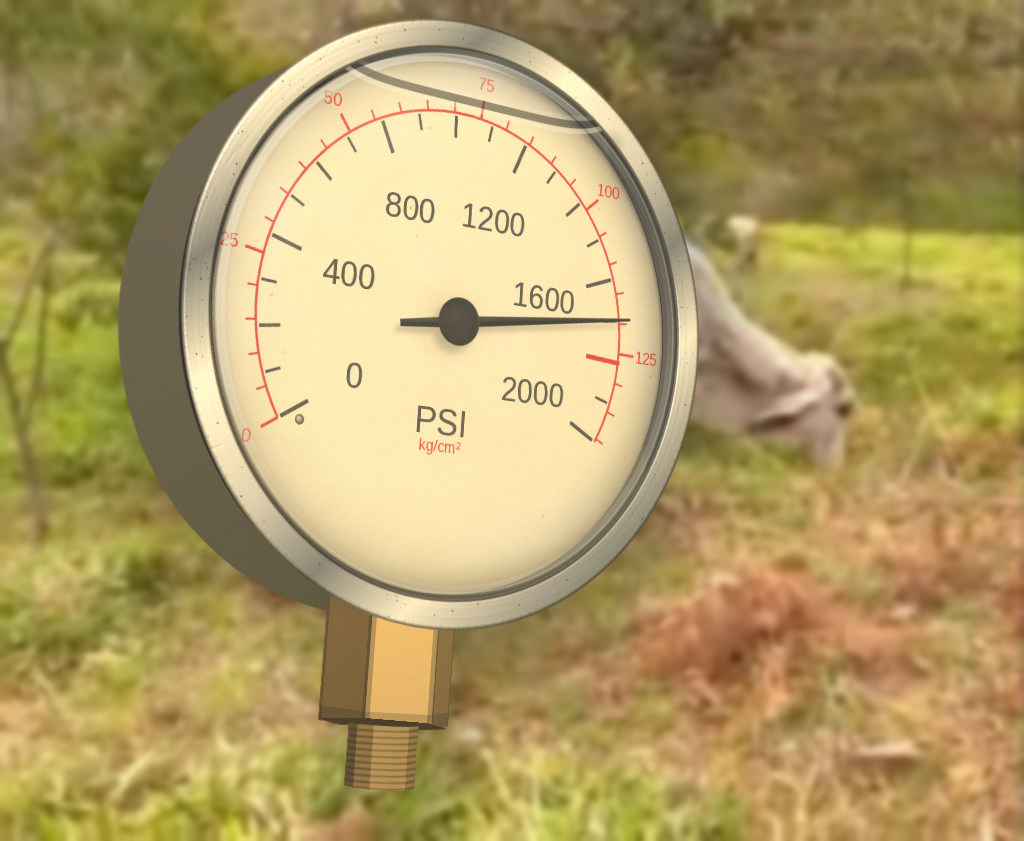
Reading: 1700 psi
